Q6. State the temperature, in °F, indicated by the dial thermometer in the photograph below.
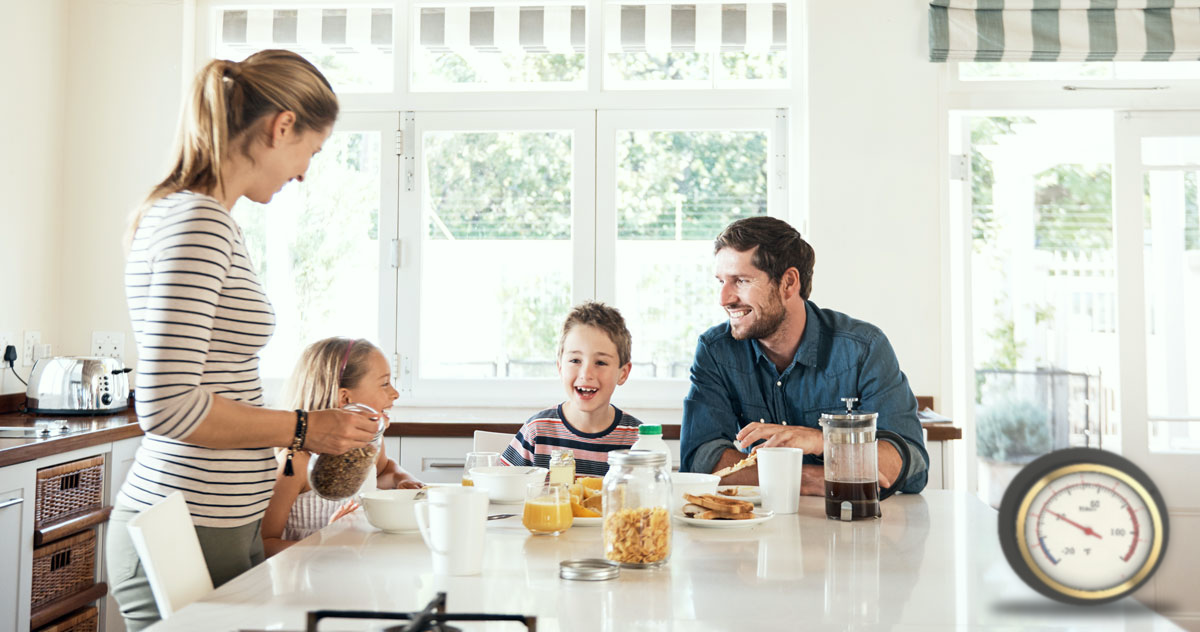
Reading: 20 °F
